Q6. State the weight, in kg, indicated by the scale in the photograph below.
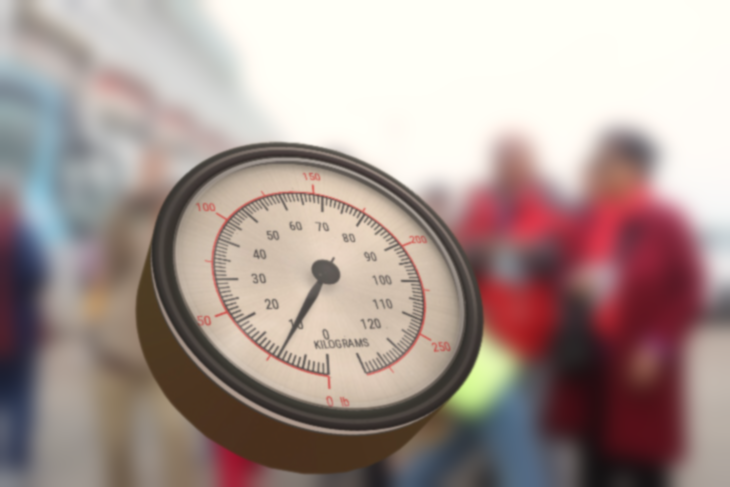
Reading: 10 kg
